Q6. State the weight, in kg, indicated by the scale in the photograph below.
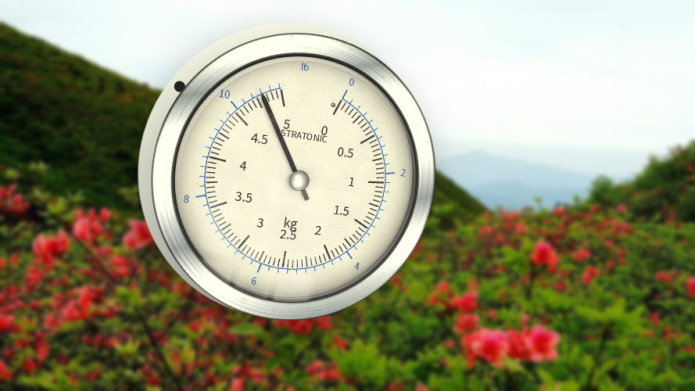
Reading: 4.8 kg
